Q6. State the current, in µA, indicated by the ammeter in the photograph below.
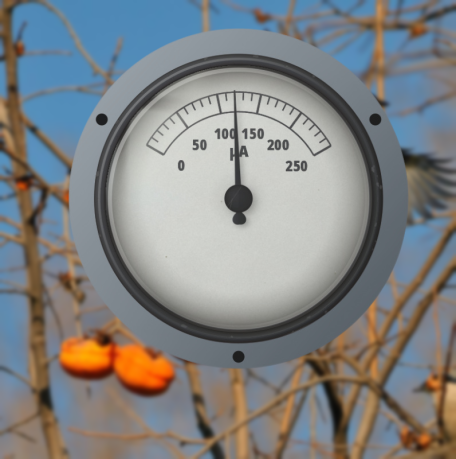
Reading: 120 µA
